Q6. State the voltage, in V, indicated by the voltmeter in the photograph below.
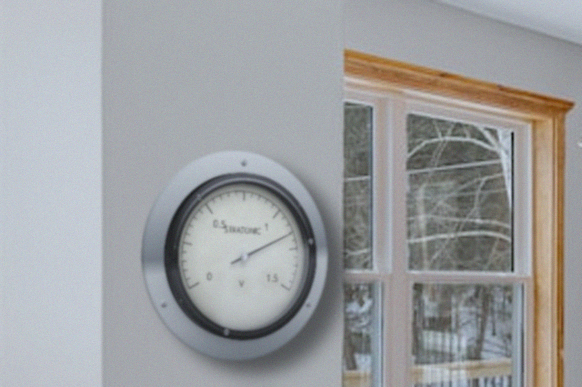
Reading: 1.15 V
